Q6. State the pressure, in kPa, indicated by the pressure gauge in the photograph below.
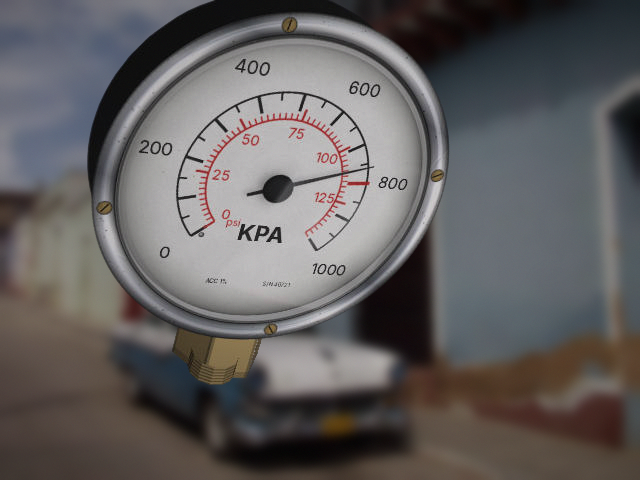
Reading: 750 kPa
